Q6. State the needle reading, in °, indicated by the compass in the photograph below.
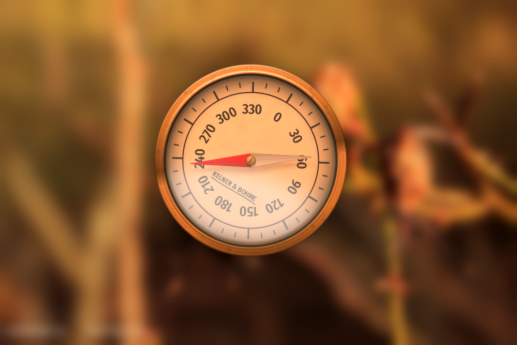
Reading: 235 °
